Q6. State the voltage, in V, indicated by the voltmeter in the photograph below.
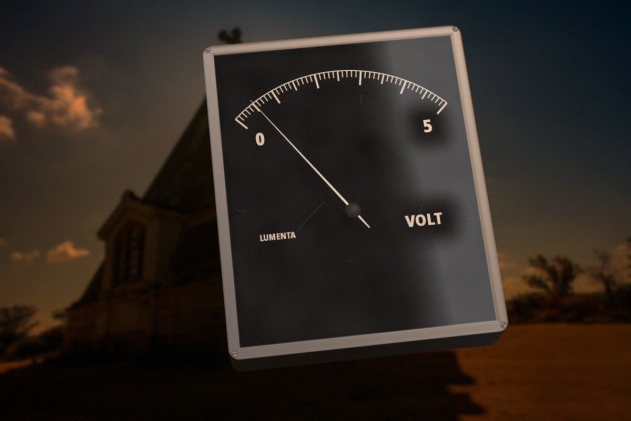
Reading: 0.5 V
